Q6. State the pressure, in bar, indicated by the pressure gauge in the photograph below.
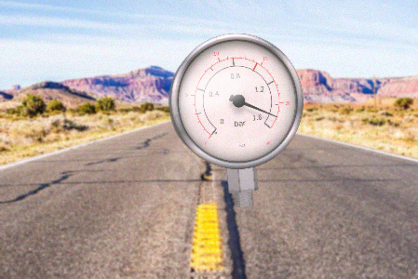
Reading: 1.5 bar
